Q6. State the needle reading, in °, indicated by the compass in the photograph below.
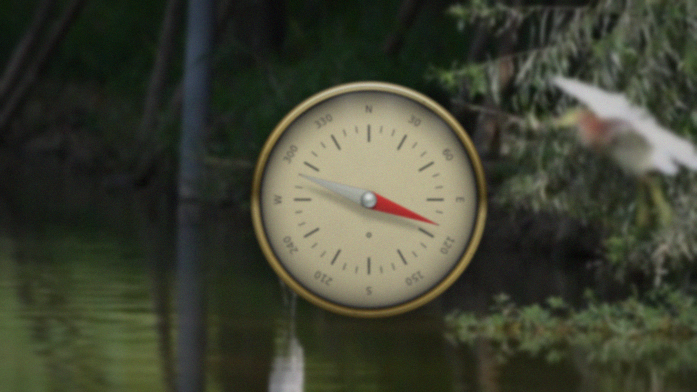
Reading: 110 °
